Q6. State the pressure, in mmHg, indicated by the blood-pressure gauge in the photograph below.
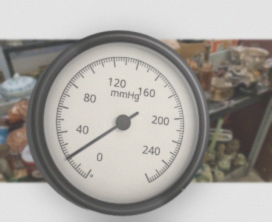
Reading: 20 mmHg
